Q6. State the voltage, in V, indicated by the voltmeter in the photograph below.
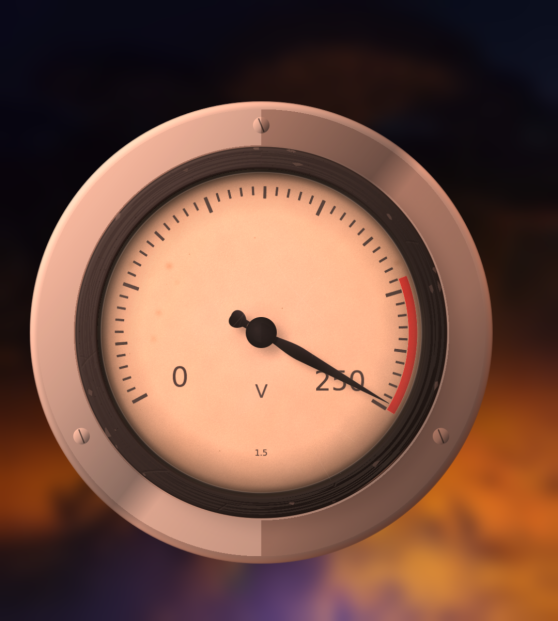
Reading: 247.5 V
